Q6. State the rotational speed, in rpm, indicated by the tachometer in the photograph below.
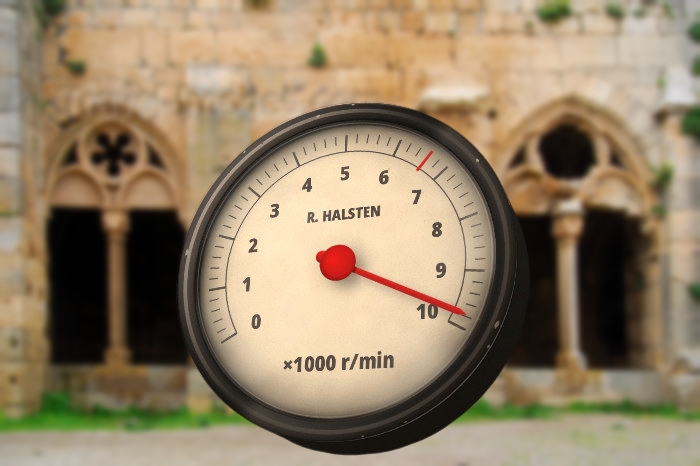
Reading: 9800 rpm
